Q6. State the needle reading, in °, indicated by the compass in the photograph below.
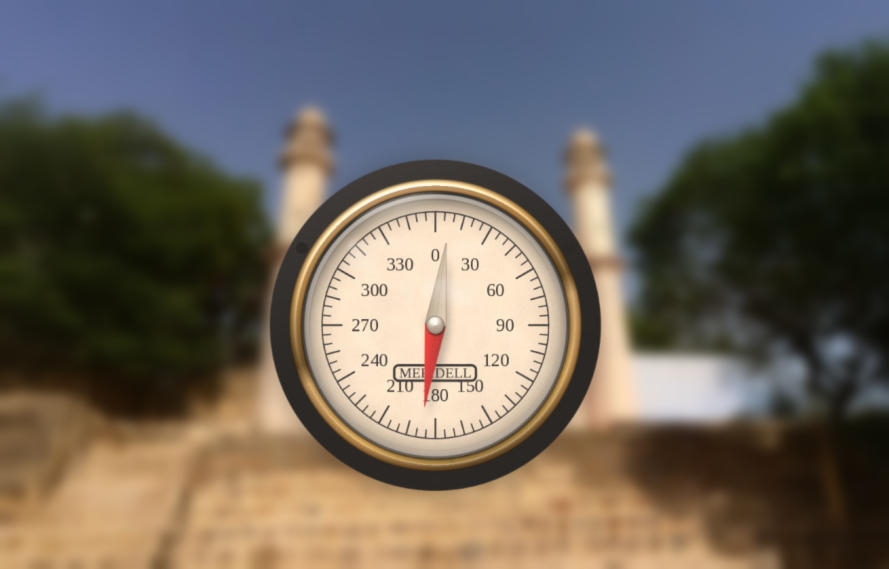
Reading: 187.5 °
